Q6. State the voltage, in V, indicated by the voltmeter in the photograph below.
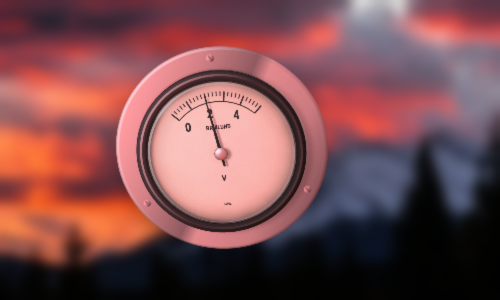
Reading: 2 V
